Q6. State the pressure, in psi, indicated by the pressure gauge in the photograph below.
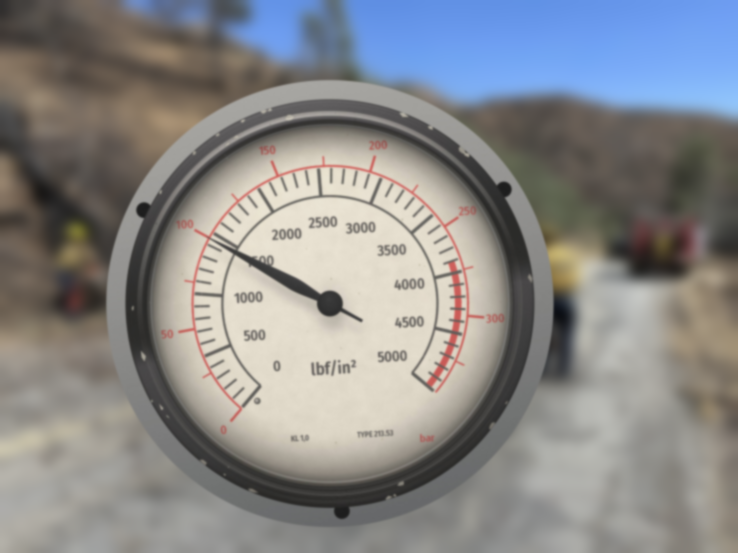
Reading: 1450 psi
